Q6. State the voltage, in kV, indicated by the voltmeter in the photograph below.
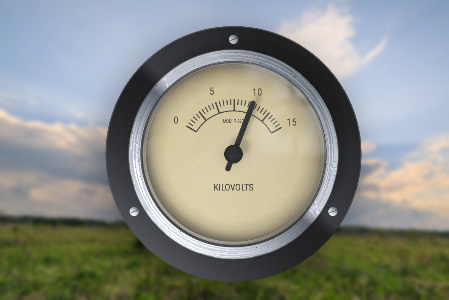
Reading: 10 kV
